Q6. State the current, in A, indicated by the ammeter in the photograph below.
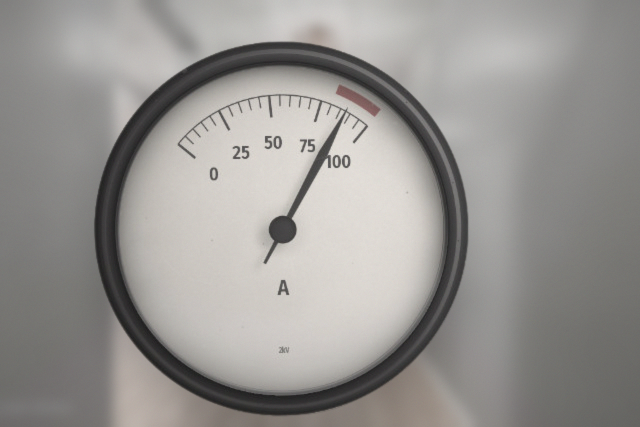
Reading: 87.5 A
